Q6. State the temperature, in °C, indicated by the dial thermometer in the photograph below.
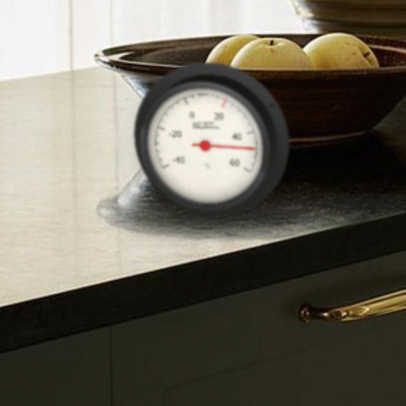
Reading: 48 °C
